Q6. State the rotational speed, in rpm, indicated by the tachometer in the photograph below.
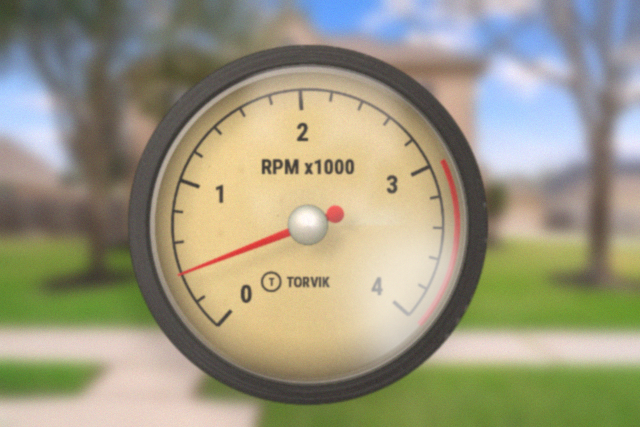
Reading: 400 rpm
